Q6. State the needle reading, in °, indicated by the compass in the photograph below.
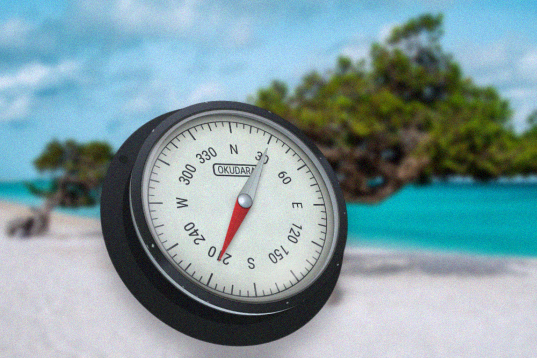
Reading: 210 °
